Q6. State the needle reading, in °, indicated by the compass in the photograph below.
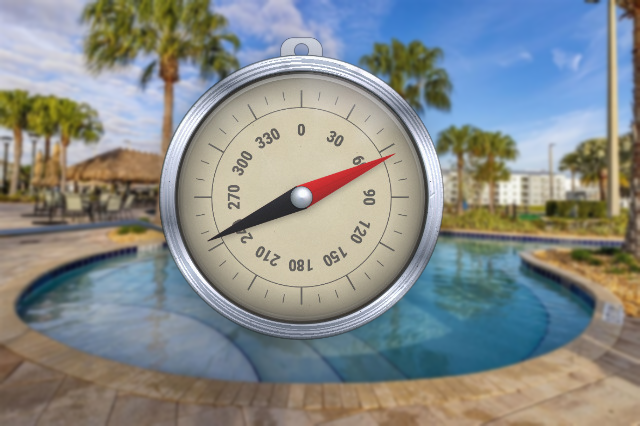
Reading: 65 °
